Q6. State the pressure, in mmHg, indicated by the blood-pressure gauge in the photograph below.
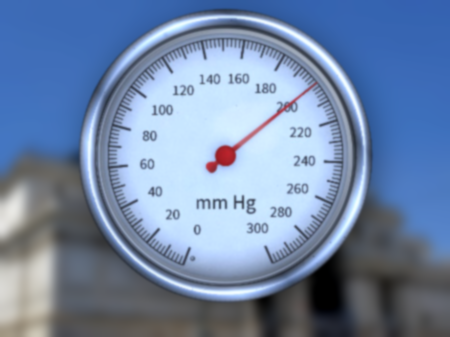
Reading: 200 mmHg
